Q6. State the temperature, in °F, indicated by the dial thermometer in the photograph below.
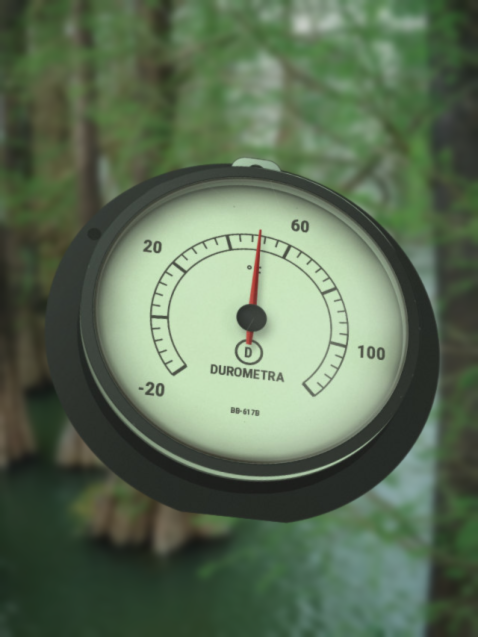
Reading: 50 °F
